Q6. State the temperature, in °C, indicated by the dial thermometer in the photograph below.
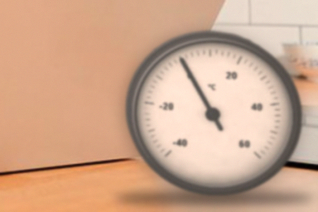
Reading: 0 °C
